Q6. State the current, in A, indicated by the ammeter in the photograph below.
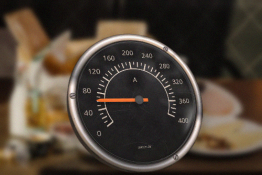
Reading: 60 A
